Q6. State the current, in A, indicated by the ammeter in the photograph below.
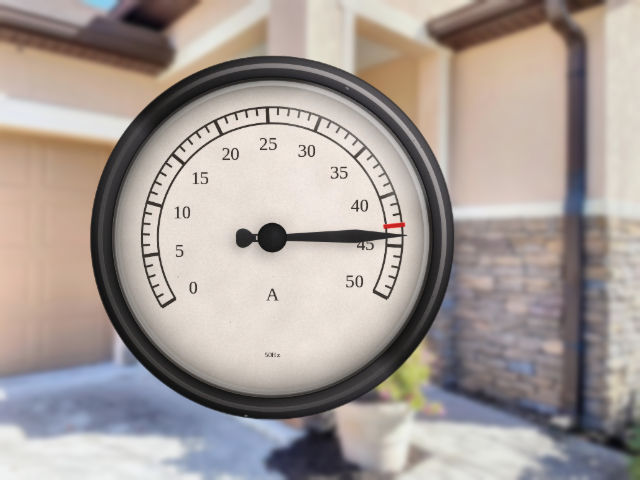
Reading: 44 A
